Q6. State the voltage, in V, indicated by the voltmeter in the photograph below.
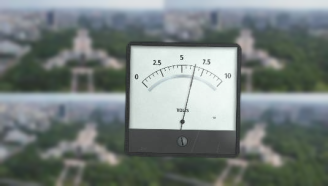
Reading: 6.5 V
